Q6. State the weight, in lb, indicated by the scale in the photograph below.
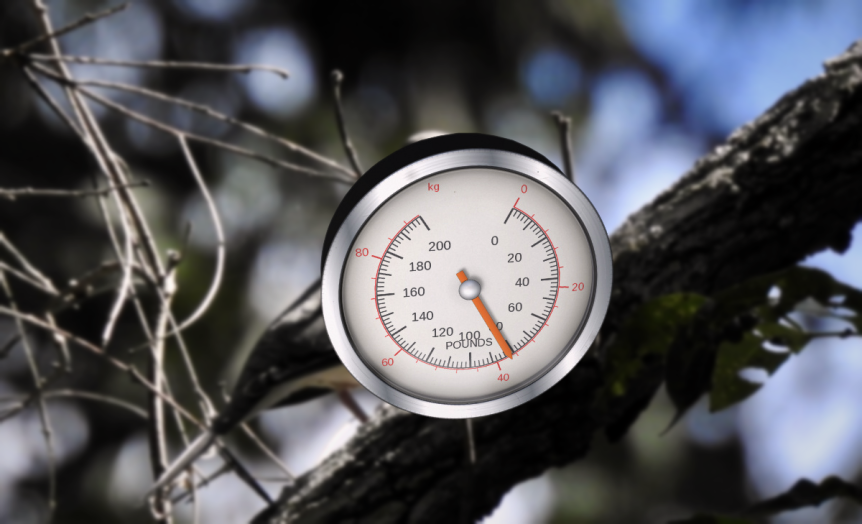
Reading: 82 lb
